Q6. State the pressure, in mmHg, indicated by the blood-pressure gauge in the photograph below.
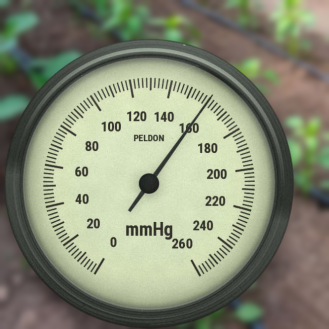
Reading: 160 mmHg
